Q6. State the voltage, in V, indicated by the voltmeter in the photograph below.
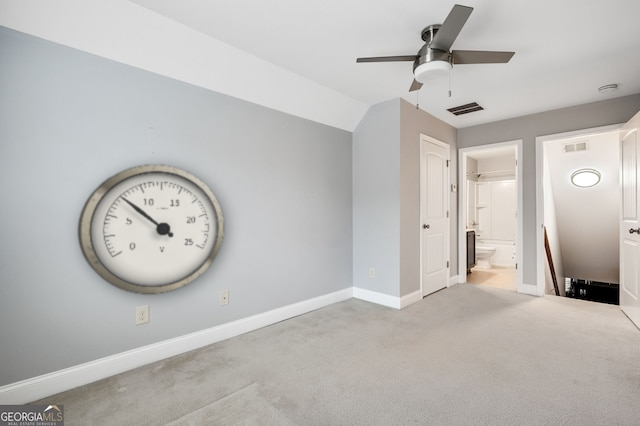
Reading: 7.5 V
